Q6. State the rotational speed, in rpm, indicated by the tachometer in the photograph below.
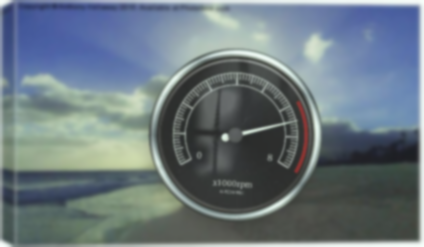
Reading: 6500 rpm
